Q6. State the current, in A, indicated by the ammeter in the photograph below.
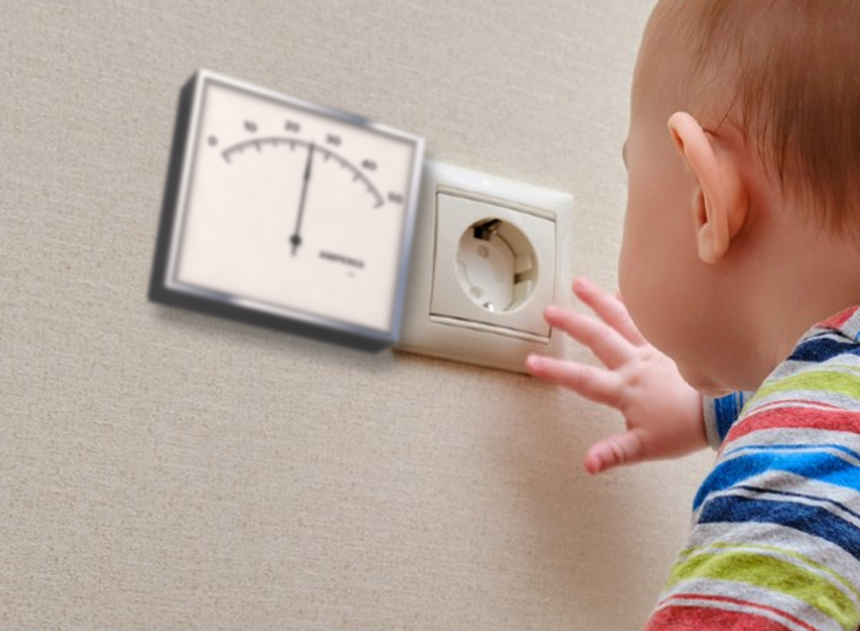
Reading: 25 A
